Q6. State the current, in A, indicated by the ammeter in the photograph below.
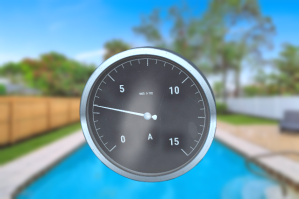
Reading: 3 A
